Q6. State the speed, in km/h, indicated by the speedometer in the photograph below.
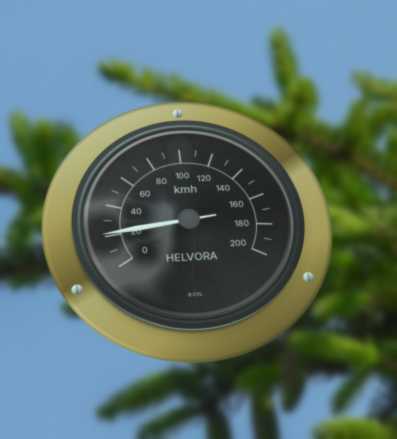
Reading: 20 km/h
